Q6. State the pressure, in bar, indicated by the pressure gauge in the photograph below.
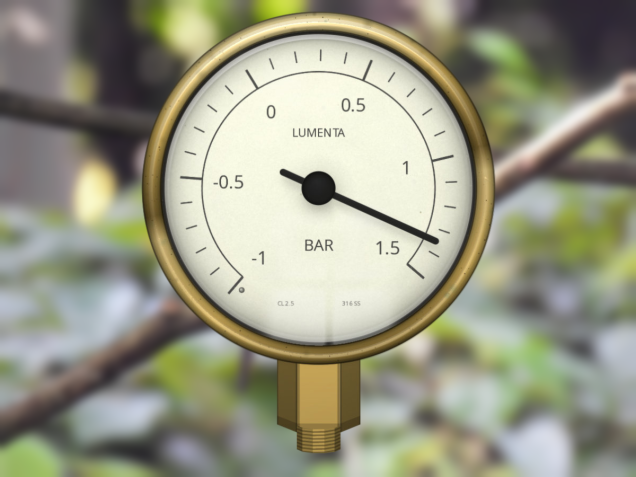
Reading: 1.35 bar
